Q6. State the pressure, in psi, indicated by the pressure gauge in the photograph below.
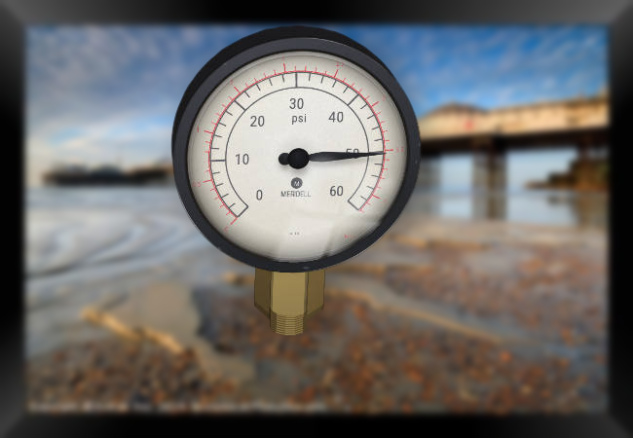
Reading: 50 psi
